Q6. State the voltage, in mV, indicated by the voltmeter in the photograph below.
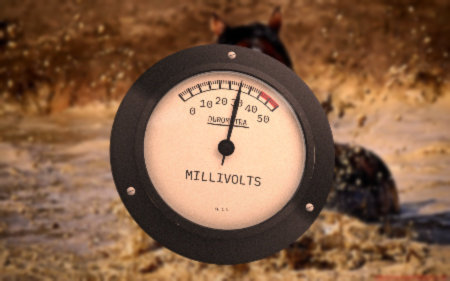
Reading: 30 mV
